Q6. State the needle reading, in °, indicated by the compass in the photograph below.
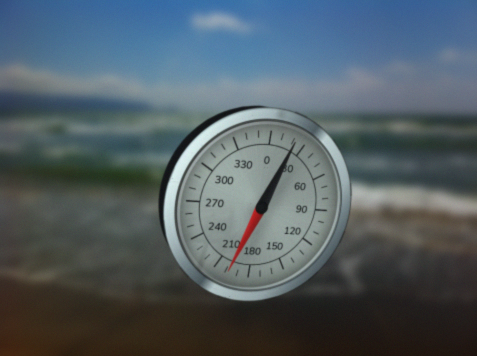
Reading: 200 °
